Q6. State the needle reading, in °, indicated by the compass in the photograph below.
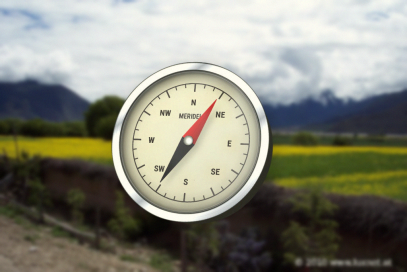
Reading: 30 °
